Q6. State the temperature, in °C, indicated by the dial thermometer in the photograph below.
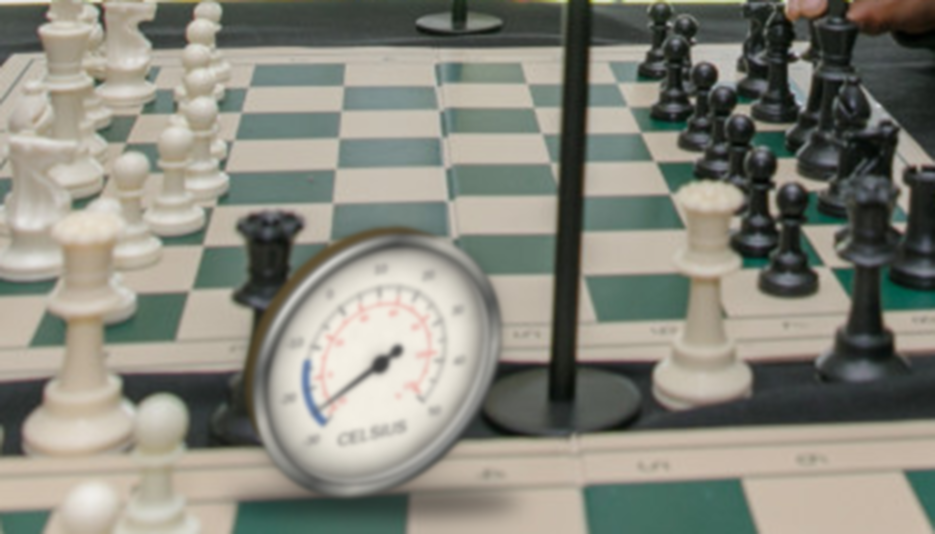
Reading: -25 °C
